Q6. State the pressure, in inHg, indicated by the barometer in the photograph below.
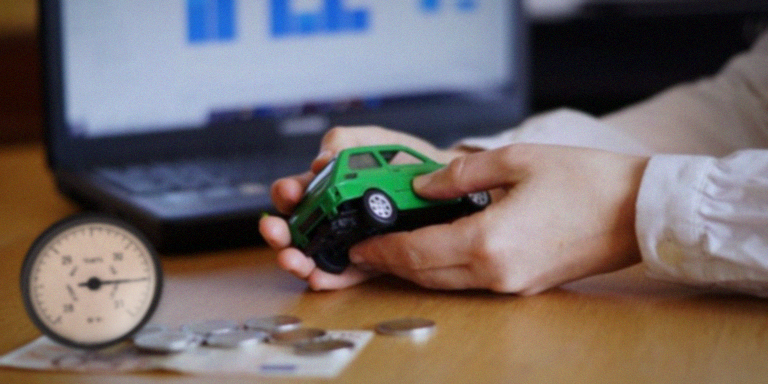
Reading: 30.5 inHg
